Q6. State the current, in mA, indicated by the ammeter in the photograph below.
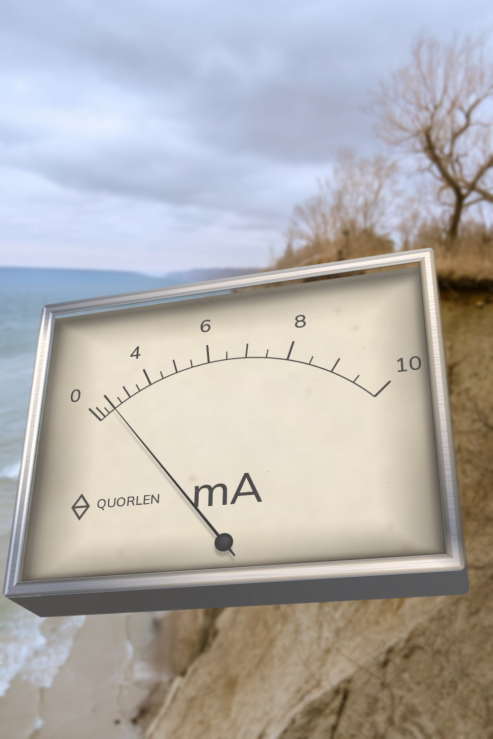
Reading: 2 mA
